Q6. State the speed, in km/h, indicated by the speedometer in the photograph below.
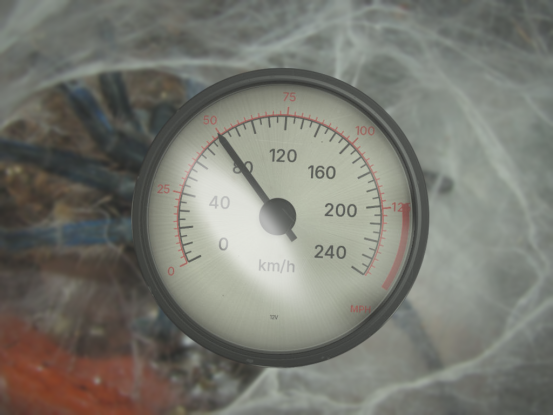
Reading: 80 km/h
